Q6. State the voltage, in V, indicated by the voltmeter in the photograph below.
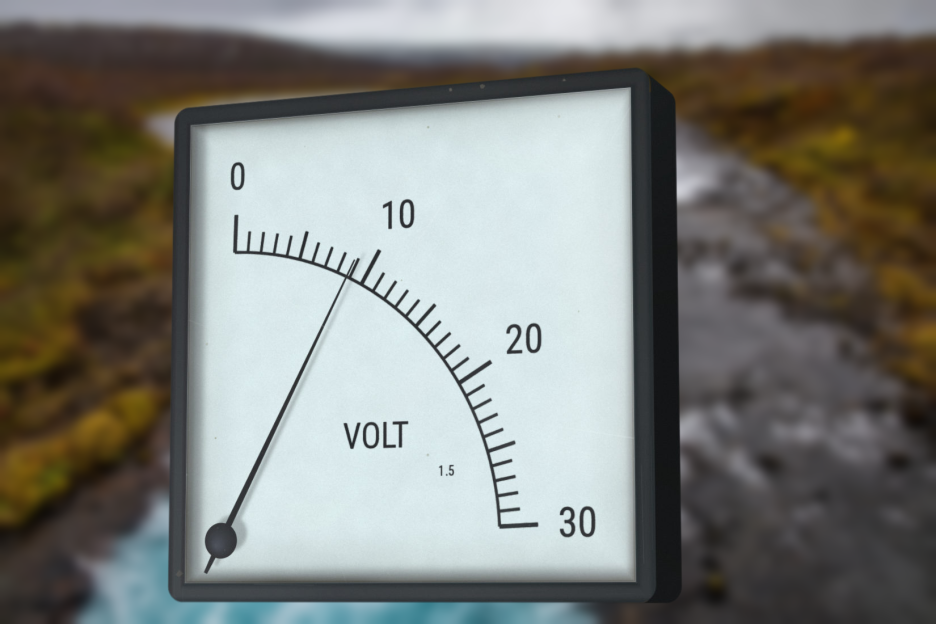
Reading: 9 V
